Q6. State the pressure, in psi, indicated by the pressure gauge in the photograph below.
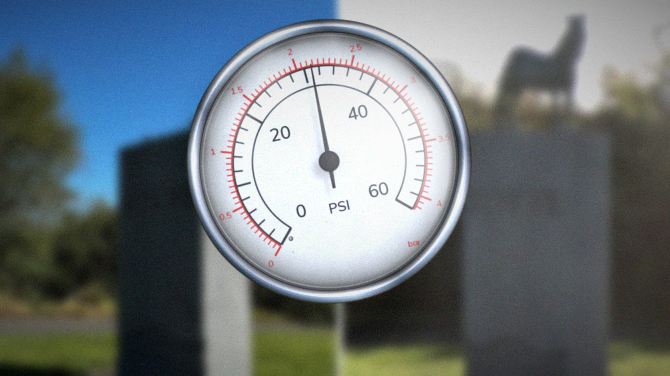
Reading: 31 psi
